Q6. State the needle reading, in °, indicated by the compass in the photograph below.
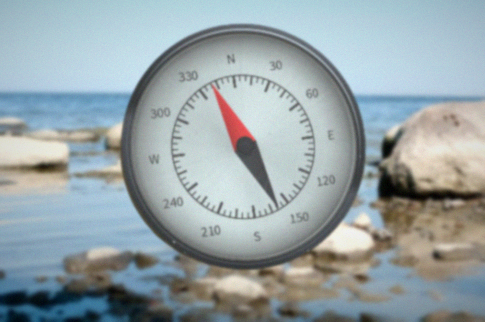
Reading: 340 °
